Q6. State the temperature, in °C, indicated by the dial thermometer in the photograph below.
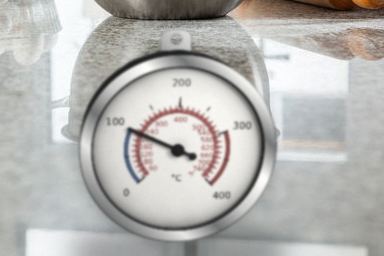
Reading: 100 °C
